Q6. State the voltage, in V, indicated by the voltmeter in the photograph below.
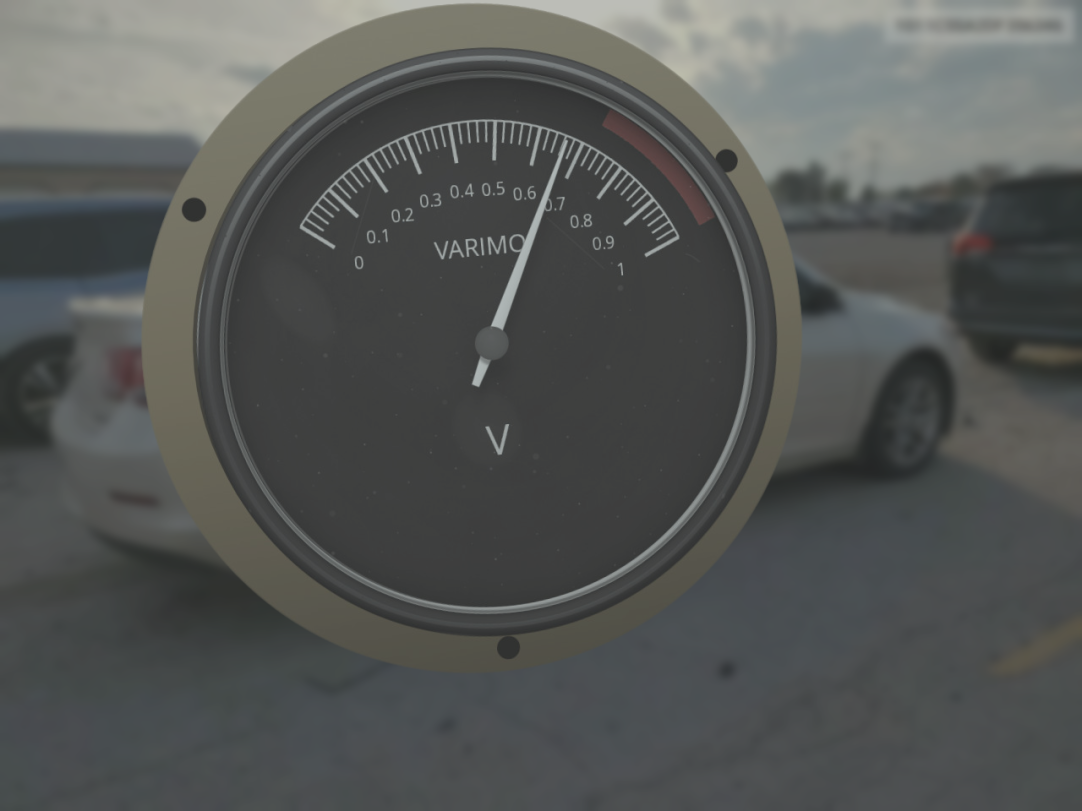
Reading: 0.66 V
